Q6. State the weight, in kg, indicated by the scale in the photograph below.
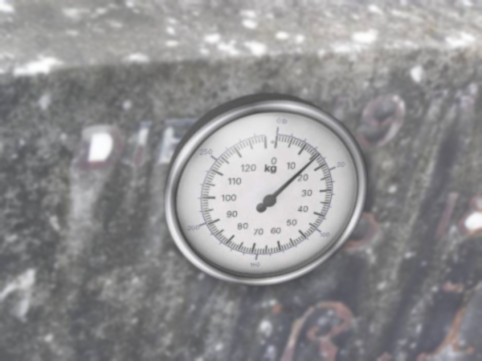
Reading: 15 kg
